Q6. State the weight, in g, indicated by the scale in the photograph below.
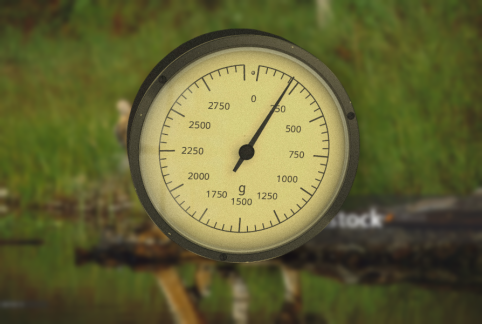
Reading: 200 g
